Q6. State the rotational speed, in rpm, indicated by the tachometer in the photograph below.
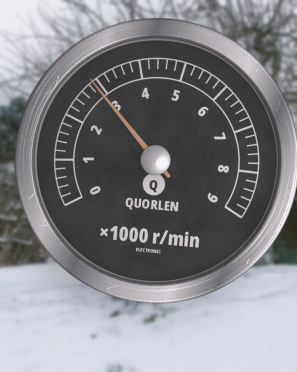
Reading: 2900 rpm
